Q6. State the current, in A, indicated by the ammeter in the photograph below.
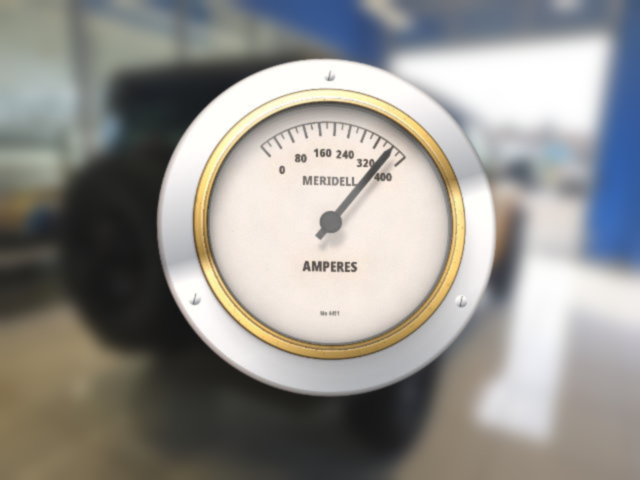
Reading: 360 A
